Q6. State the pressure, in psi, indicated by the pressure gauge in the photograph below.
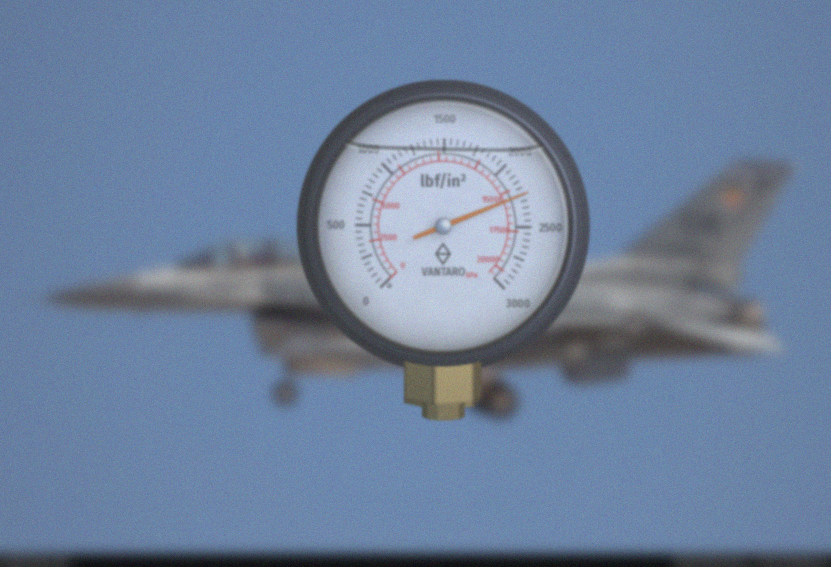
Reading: 2250 psi
